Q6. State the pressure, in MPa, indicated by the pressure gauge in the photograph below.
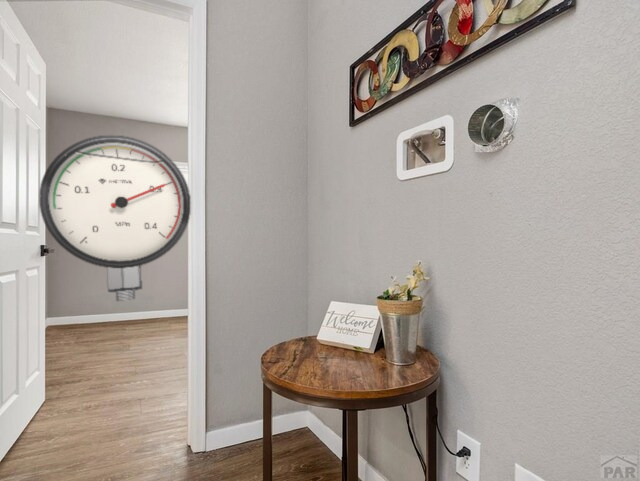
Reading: 0.3 MPa
